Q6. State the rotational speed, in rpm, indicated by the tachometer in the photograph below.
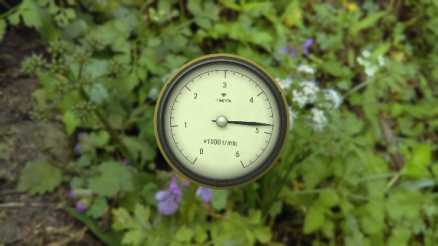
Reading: 4800 rpm
